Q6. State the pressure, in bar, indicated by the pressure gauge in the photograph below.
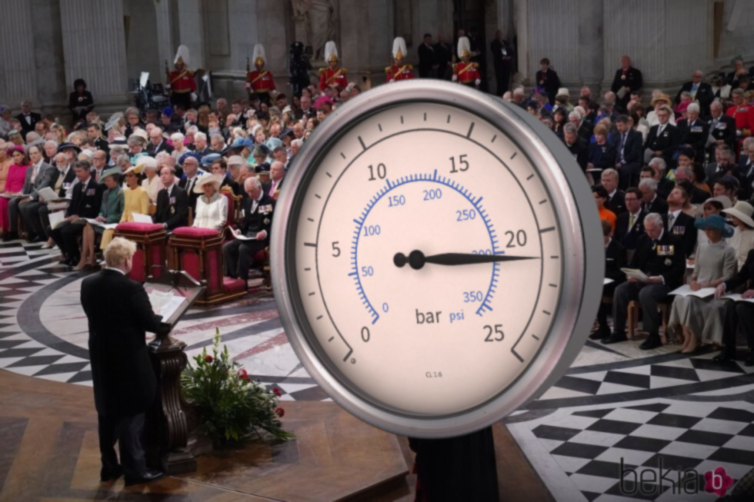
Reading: 21 bar
